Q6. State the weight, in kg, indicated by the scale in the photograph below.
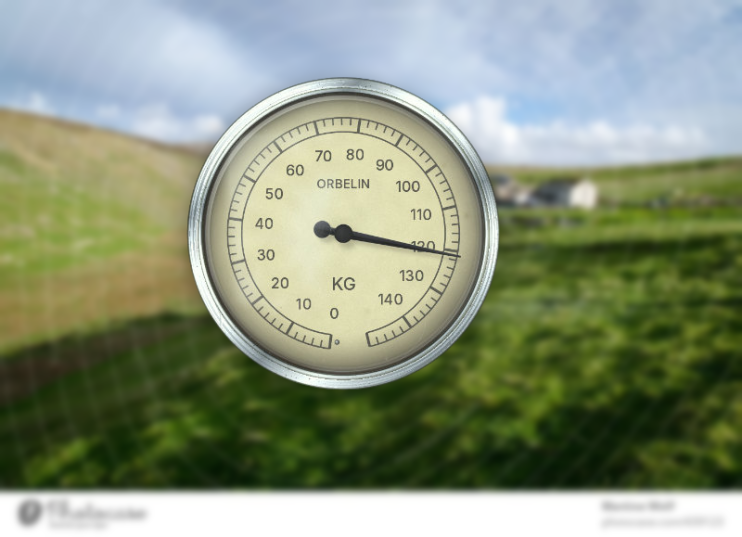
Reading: 121 kg
